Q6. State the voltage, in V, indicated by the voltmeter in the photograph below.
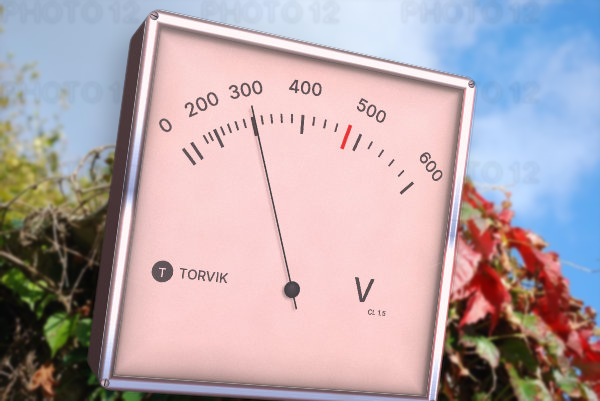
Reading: 300 V
